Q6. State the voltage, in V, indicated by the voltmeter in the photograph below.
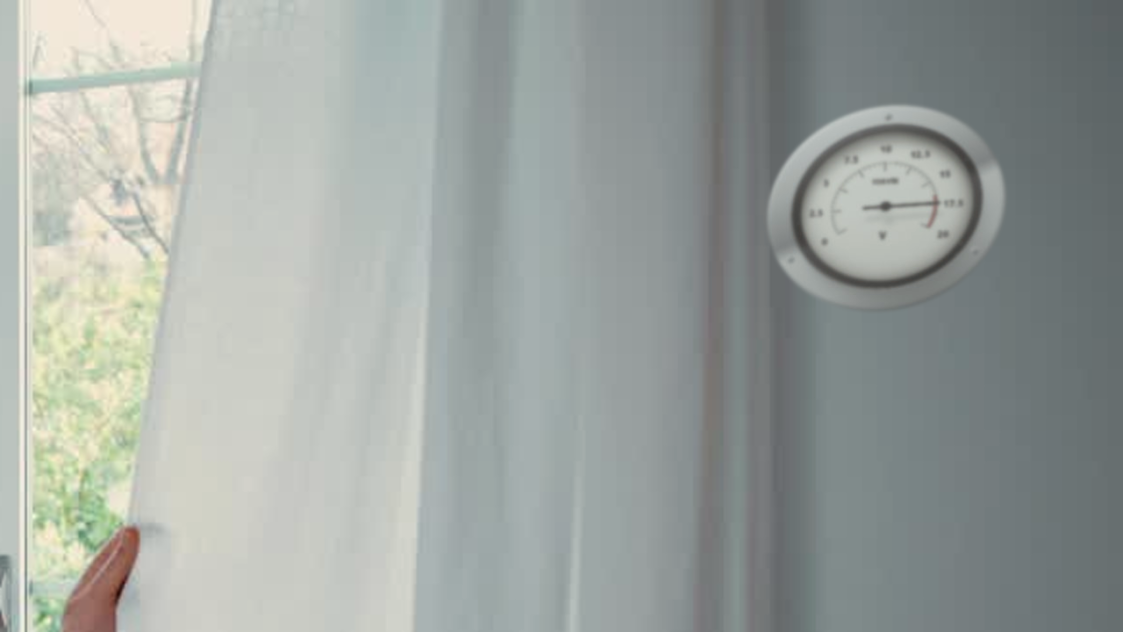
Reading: 17.5 V
